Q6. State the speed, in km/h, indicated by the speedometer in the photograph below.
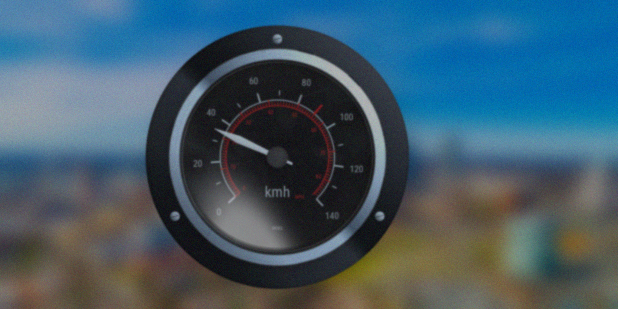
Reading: 35 km/h
